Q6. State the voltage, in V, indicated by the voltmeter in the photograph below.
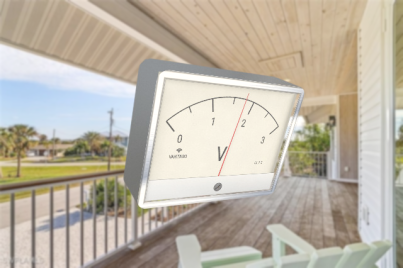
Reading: 1.75 V
